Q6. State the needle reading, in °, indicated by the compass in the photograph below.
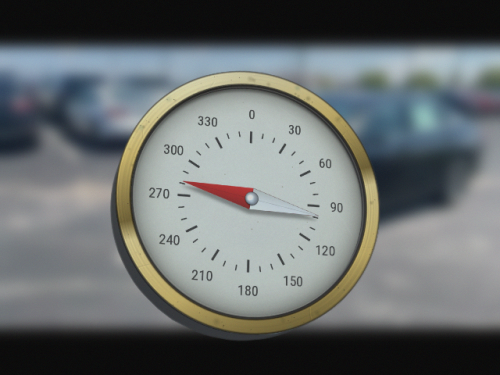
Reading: 280 °
